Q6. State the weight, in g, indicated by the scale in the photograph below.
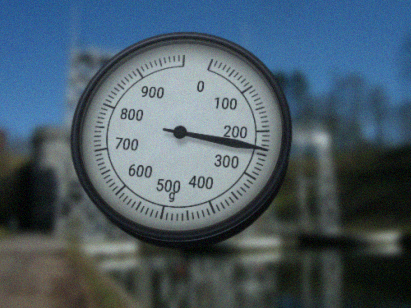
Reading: 240 g
